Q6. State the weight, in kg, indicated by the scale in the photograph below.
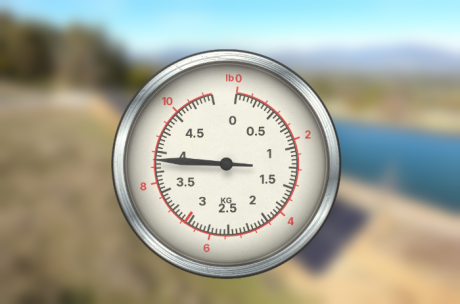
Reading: 3.9 kg
